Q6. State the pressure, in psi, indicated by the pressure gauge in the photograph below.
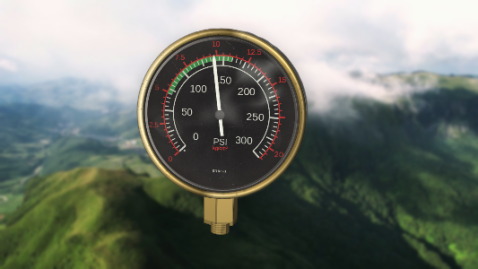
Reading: 140 psi
